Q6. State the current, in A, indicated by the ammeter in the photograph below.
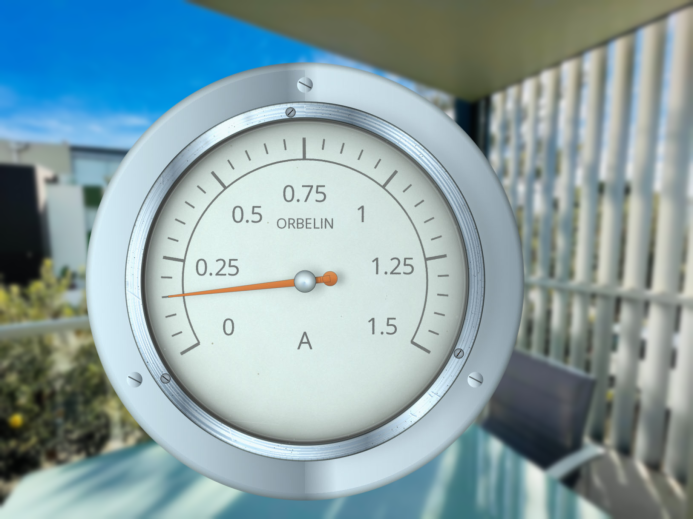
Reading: 0.15 A
